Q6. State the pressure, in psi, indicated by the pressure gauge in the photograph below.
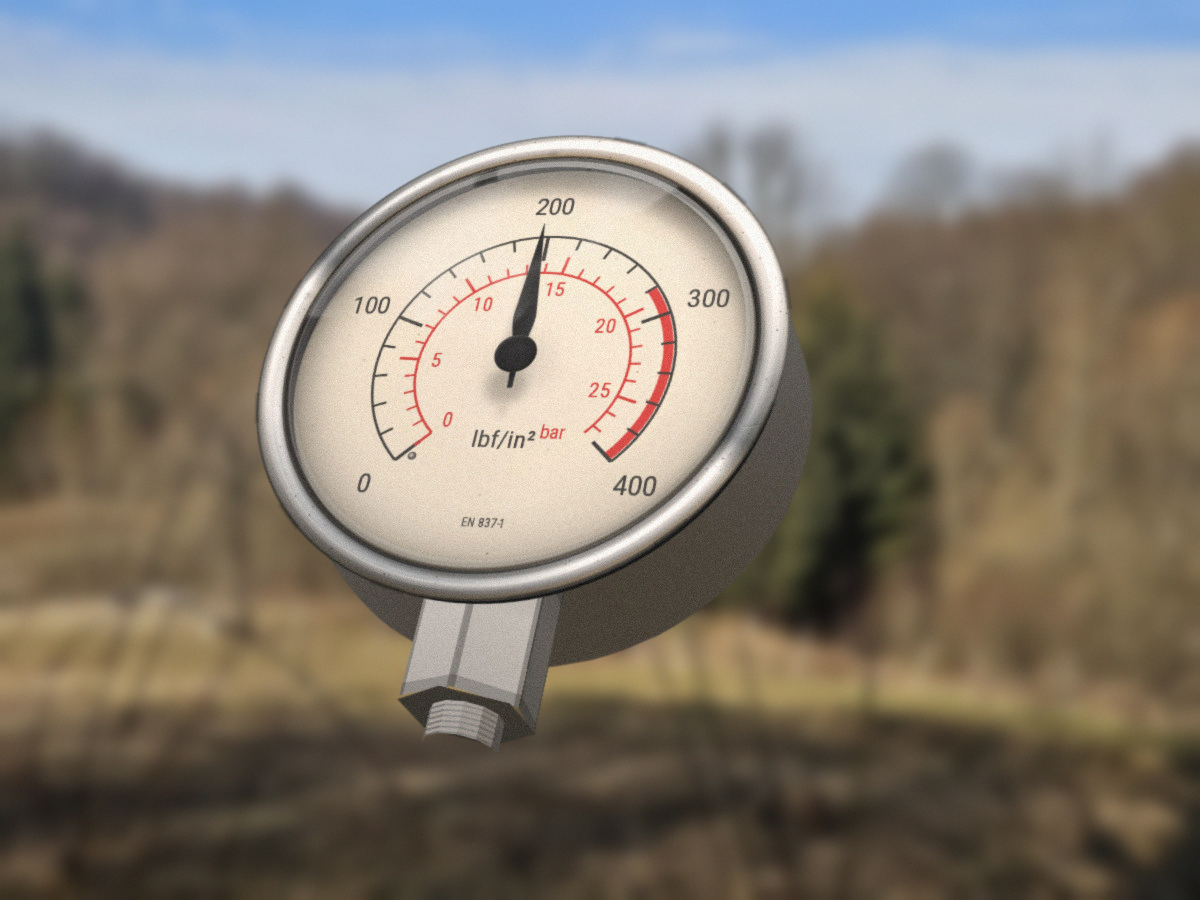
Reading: 200 psi
